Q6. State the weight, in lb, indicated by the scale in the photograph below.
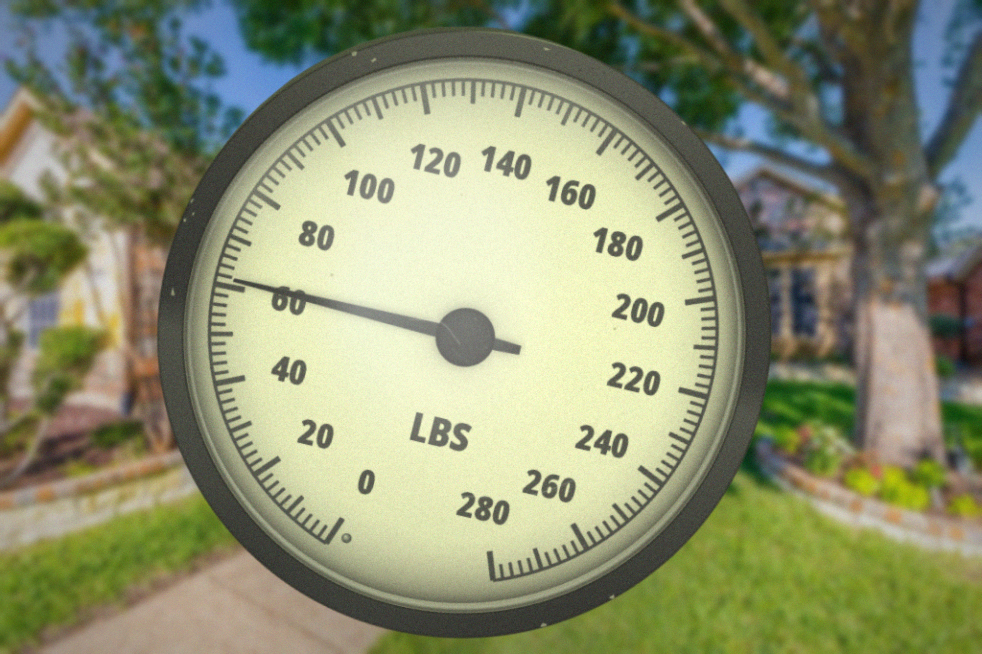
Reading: 62 lb
